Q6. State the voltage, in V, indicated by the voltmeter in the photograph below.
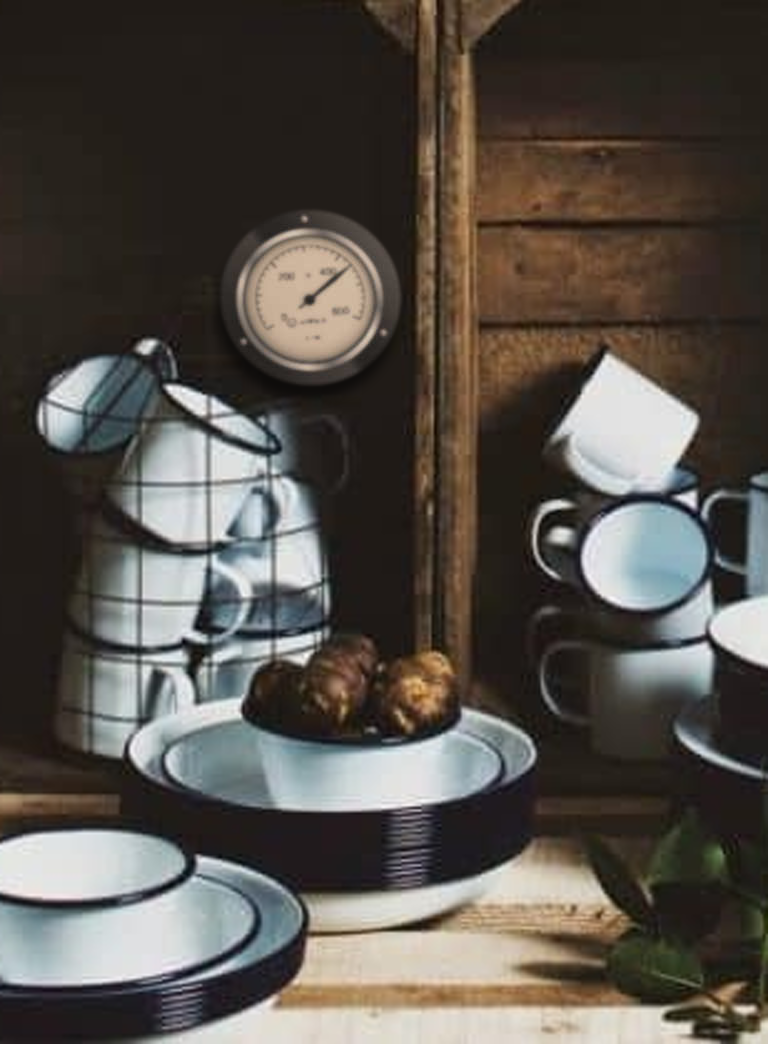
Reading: 440 V
